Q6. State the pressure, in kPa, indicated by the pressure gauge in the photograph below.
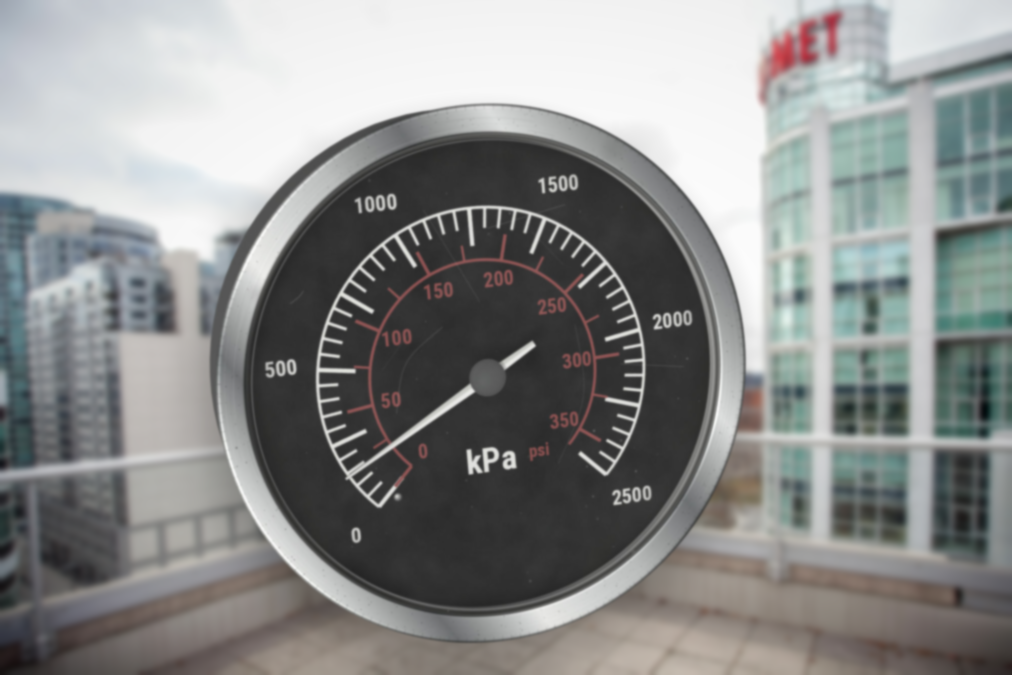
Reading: 150 kPa
